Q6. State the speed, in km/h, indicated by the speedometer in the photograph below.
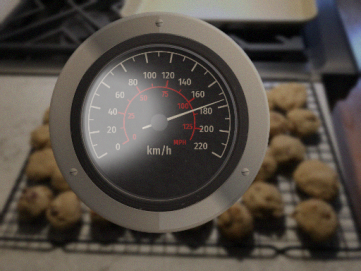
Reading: 175 km/h
